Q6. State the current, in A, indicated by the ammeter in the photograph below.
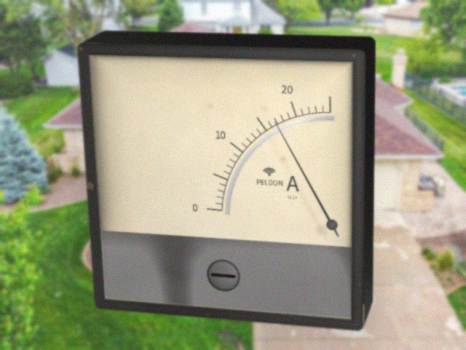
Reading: 17 A
